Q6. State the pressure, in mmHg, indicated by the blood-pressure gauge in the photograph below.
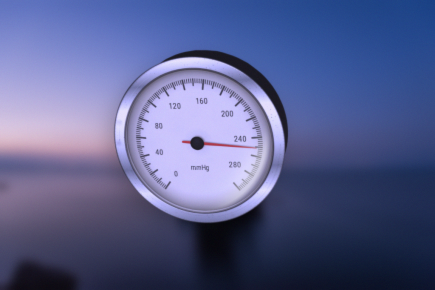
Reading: 250 mmHg
